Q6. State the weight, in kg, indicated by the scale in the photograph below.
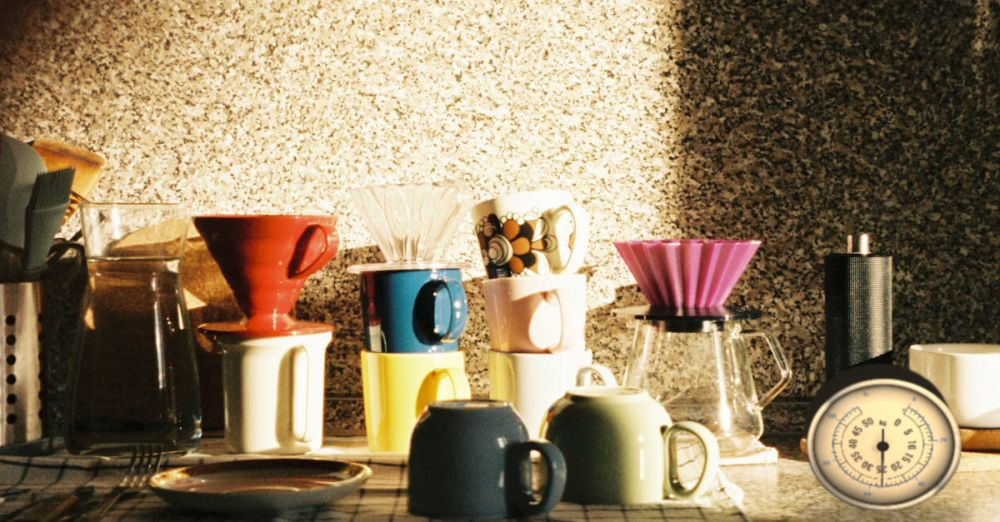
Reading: 25 kg
